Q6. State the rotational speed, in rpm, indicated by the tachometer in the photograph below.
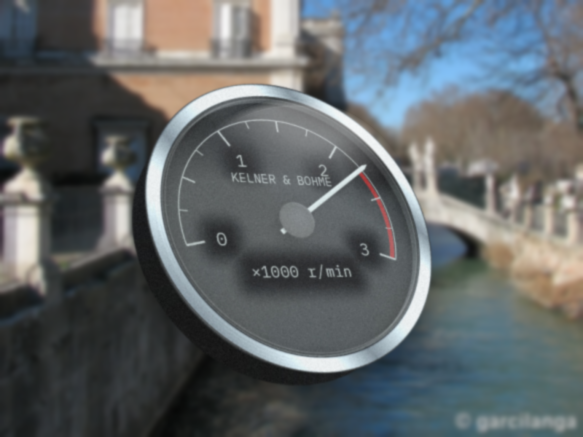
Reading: 2250 rpm
